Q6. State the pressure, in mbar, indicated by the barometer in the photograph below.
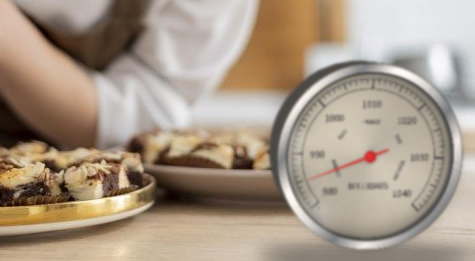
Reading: 985 mbar
